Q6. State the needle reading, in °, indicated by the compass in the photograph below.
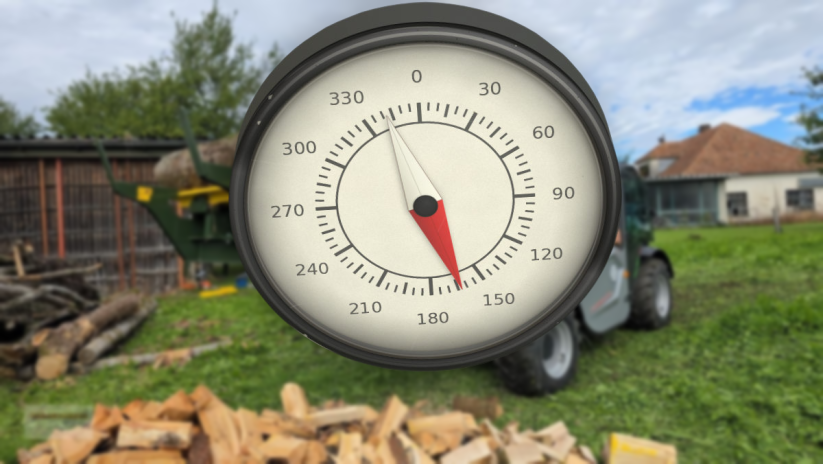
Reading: 162.5 °
